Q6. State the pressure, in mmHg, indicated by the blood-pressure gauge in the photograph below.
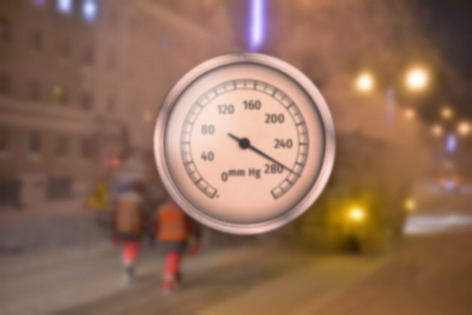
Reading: 270 mmHg
